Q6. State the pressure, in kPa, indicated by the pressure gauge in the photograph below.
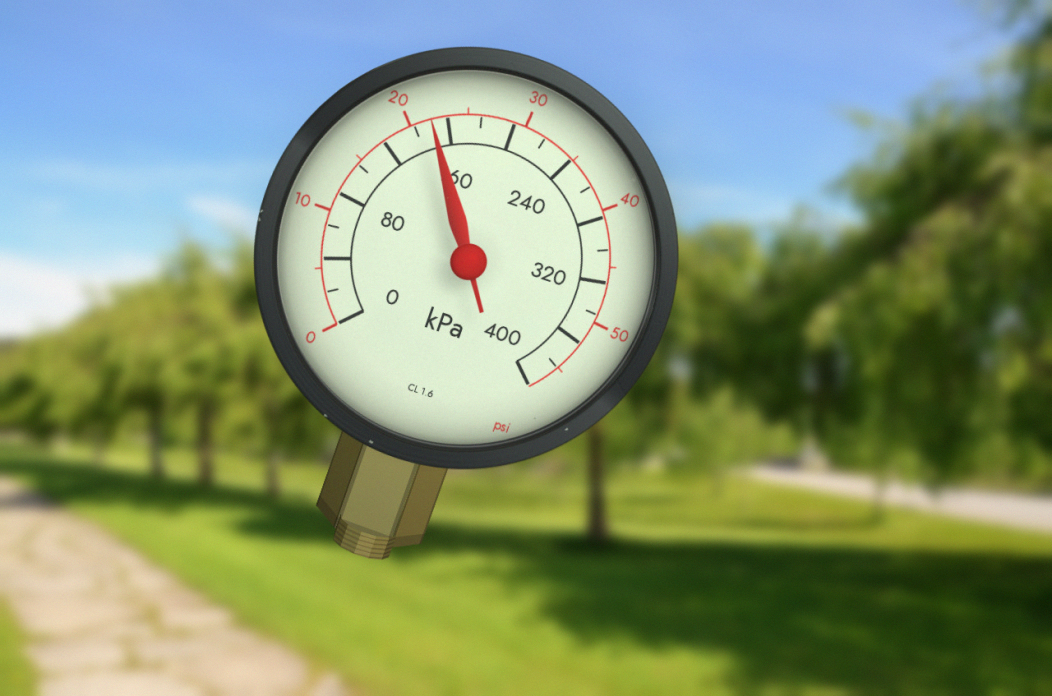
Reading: 150 kPa
